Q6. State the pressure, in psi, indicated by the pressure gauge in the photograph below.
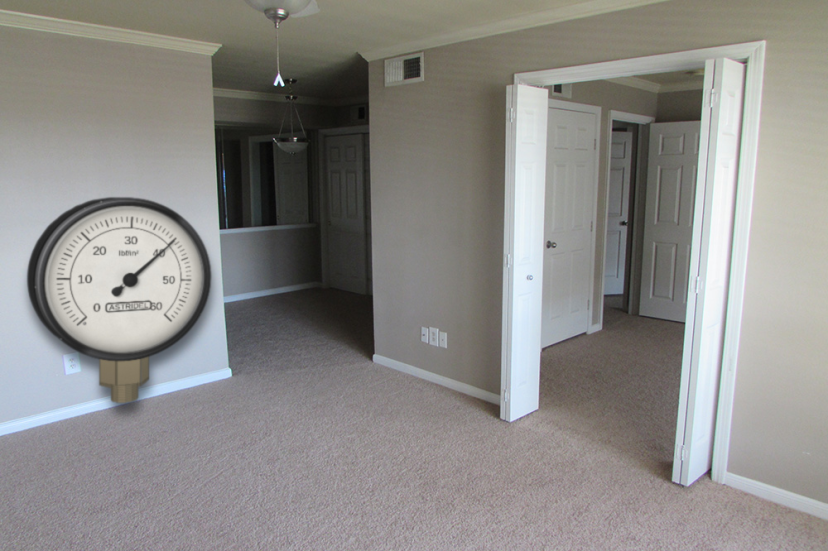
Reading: 40 psi
